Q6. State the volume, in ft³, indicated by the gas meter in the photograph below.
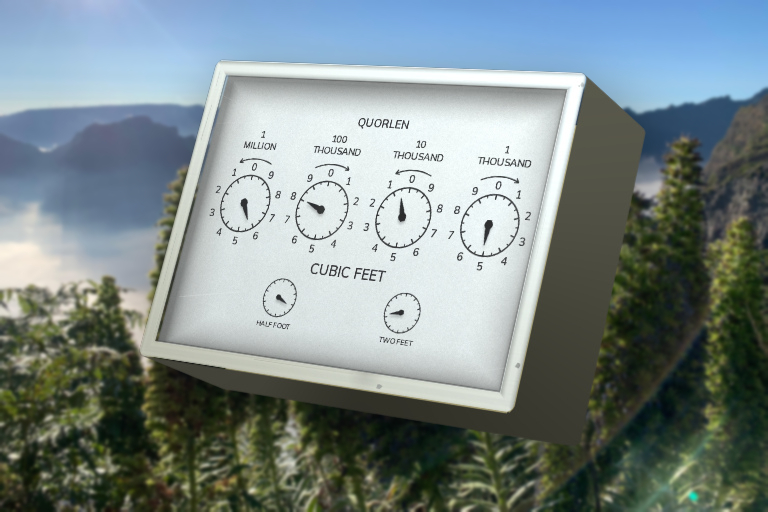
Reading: 580500 ft³
